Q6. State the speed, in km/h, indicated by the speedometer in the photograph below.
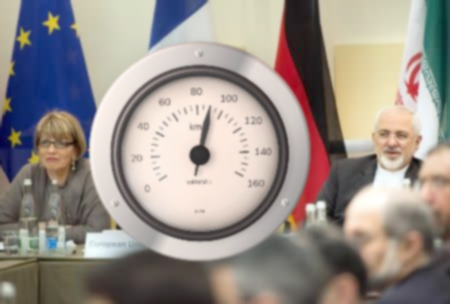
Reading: 90 km/h
